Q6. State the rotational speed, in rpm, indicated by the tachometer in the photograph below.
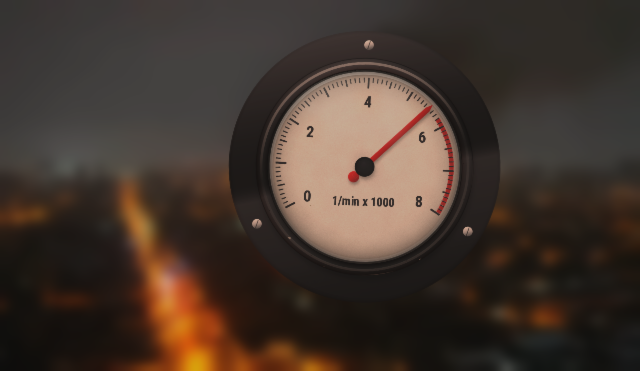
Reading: 5500 rpm
